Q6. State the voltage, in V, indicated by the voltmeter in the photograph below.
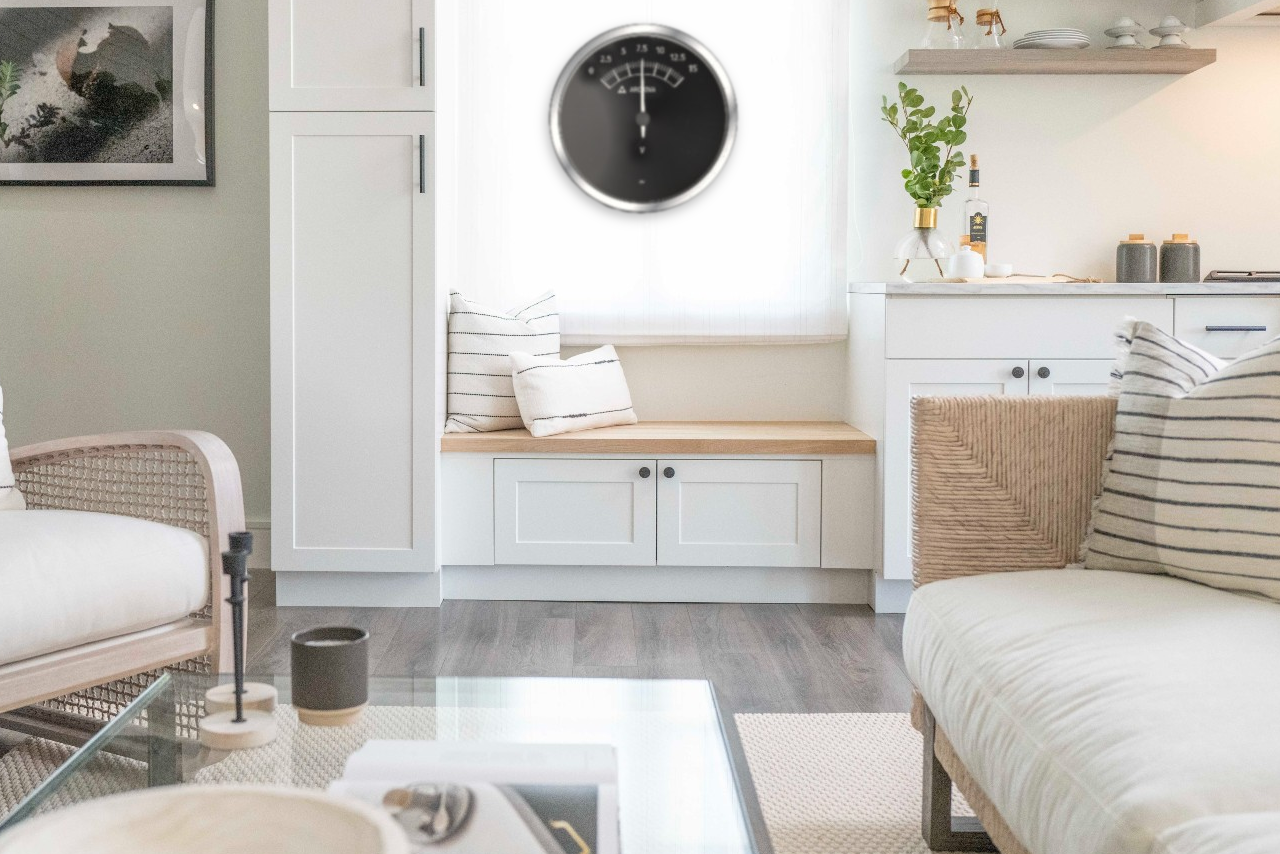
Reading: 7.5 V
